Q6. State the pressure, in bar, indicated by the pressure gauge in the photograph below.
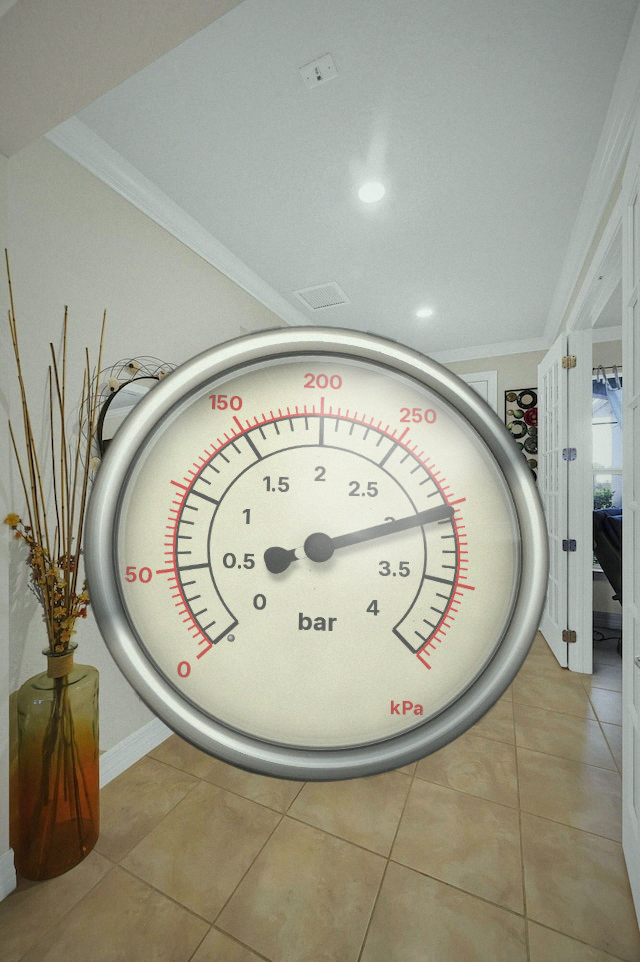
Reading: 3.05 bar
